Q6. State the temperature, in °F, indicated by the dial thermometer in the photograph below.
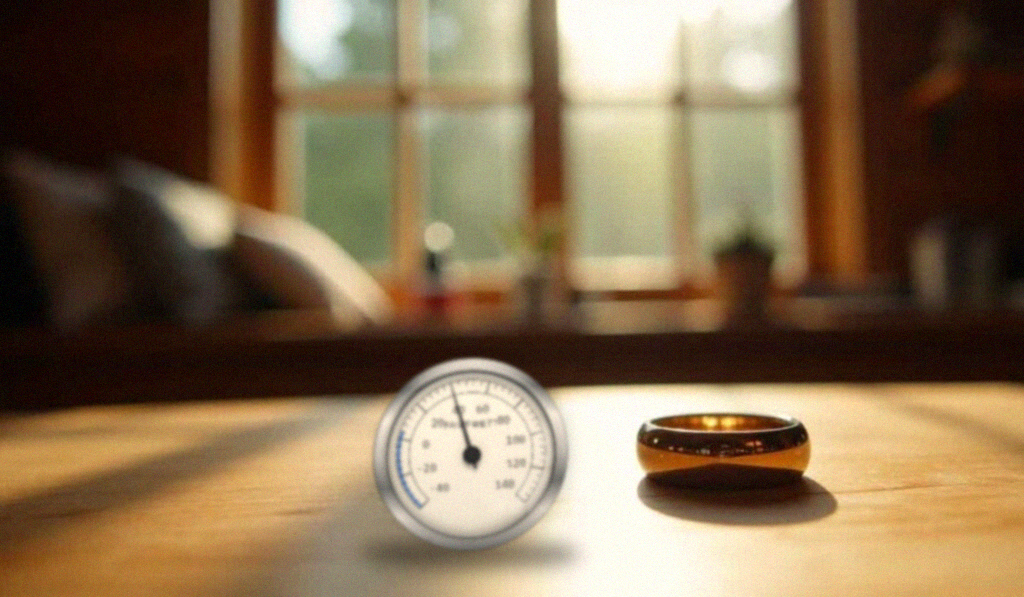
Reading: 40 °F
